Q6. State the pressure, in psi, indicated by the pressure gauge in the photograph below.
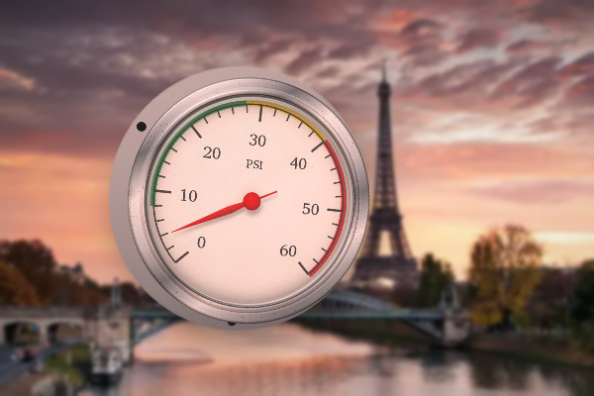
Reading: 4 psi
